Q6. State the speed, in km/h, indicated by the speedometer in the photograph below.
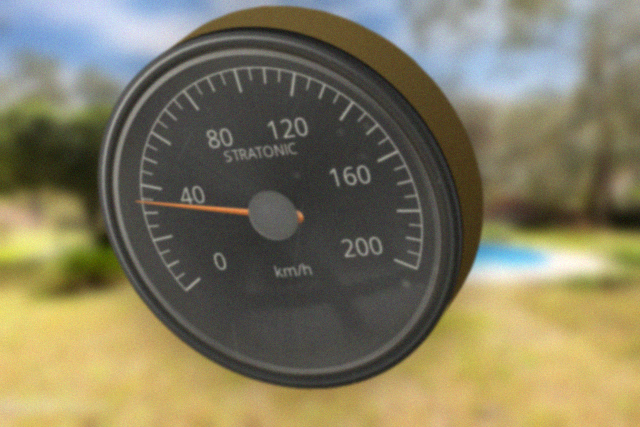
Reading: 35 km/h
